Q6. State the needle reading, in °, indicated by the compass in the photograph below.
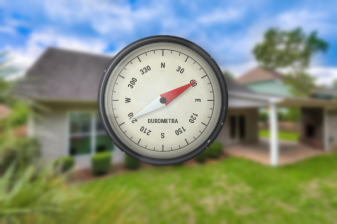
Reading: 60 °
